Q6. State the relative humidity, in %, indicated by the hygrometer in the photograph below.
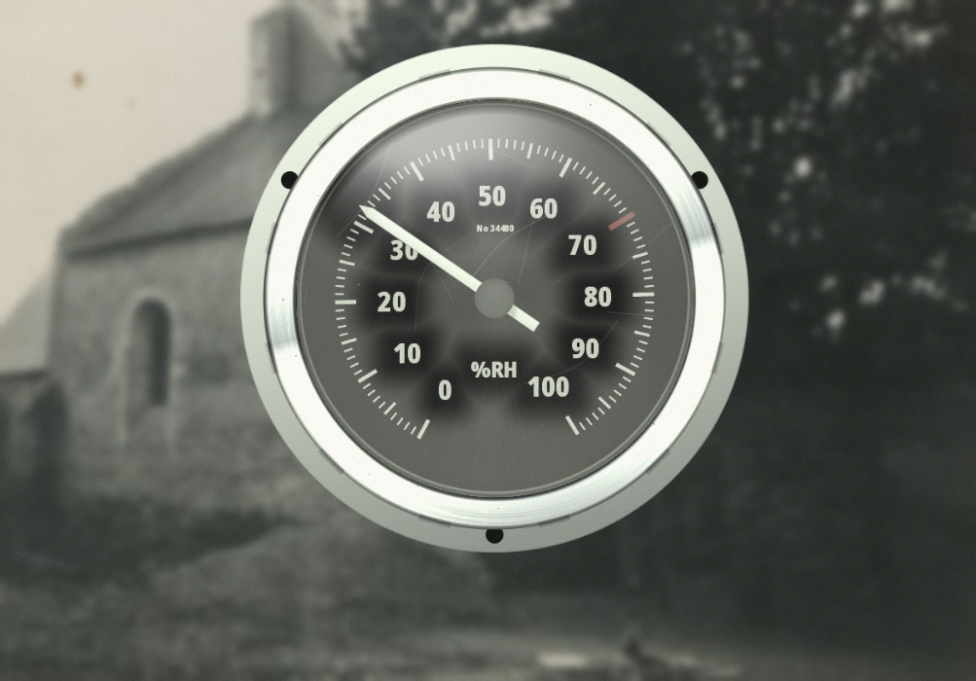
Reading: 32 %
